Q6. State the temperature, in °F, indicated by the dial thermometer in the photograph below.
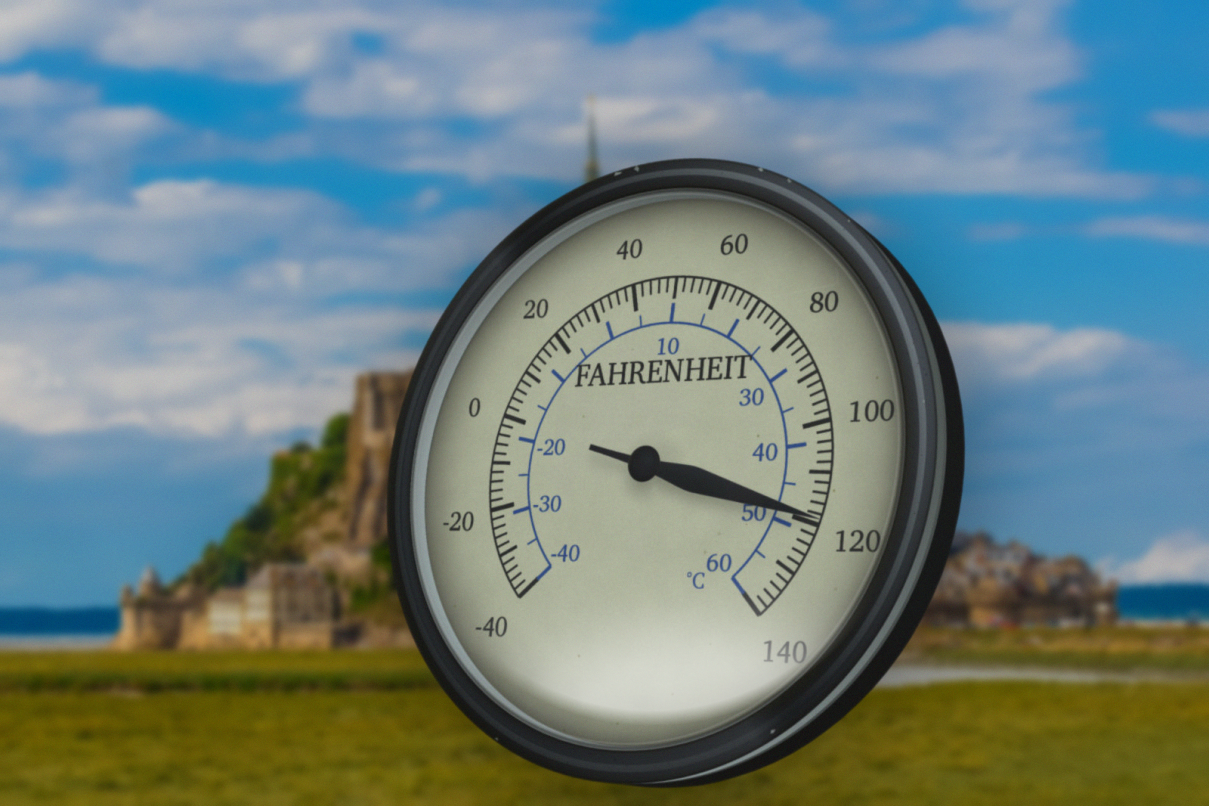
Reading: 119 °F
